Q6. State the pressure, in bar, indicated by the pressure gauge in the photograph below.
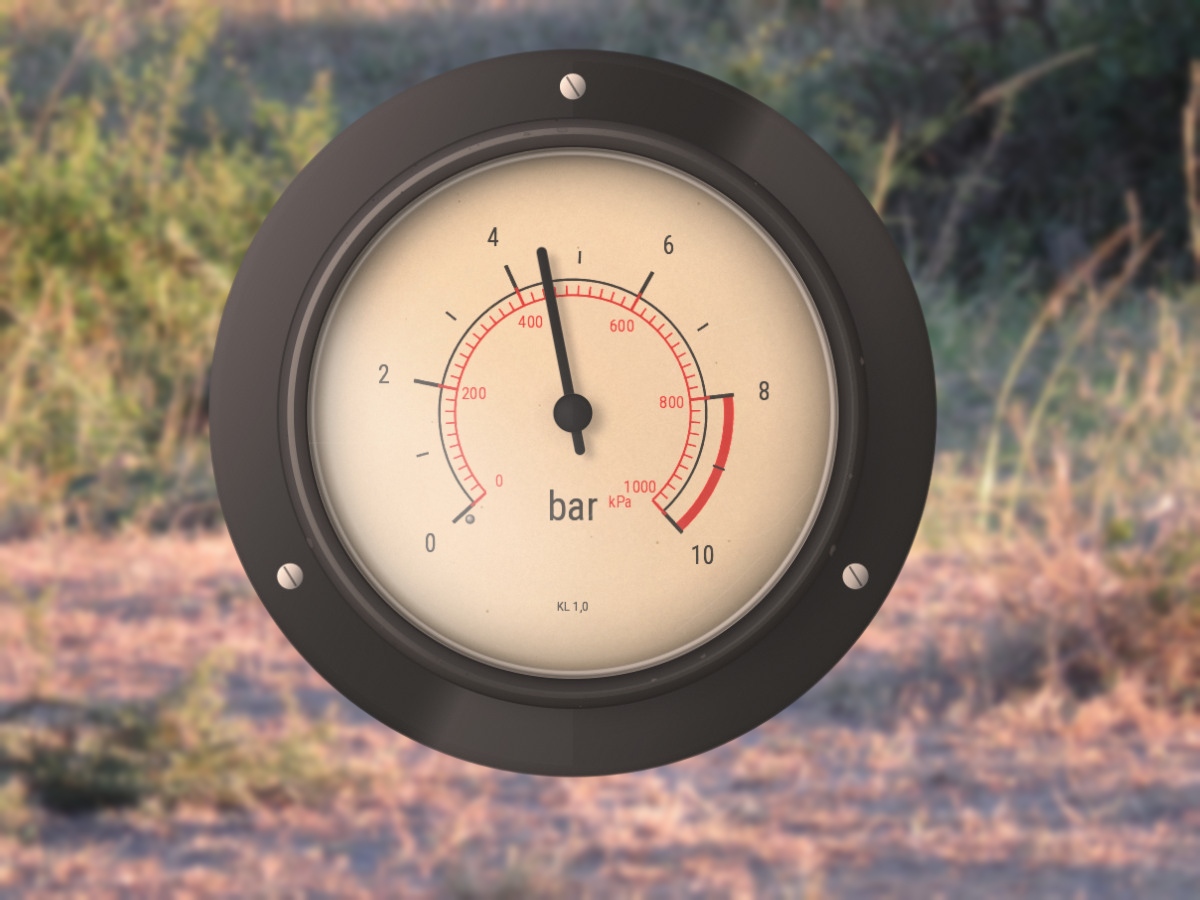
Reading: 4.5 bar
